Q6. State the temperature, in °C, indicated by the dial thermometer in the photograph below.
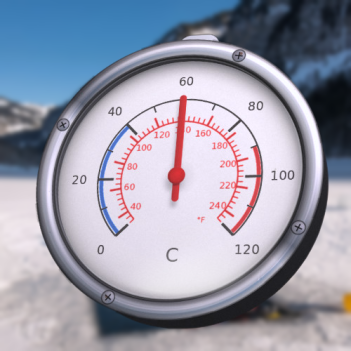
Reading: 60 °C
